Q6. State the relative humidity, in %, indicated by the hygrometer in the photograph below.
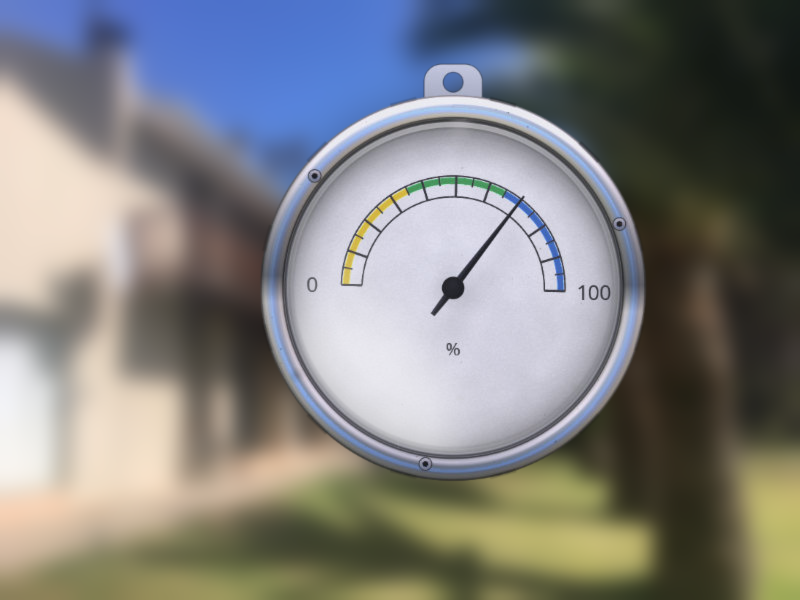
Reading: 70 %
